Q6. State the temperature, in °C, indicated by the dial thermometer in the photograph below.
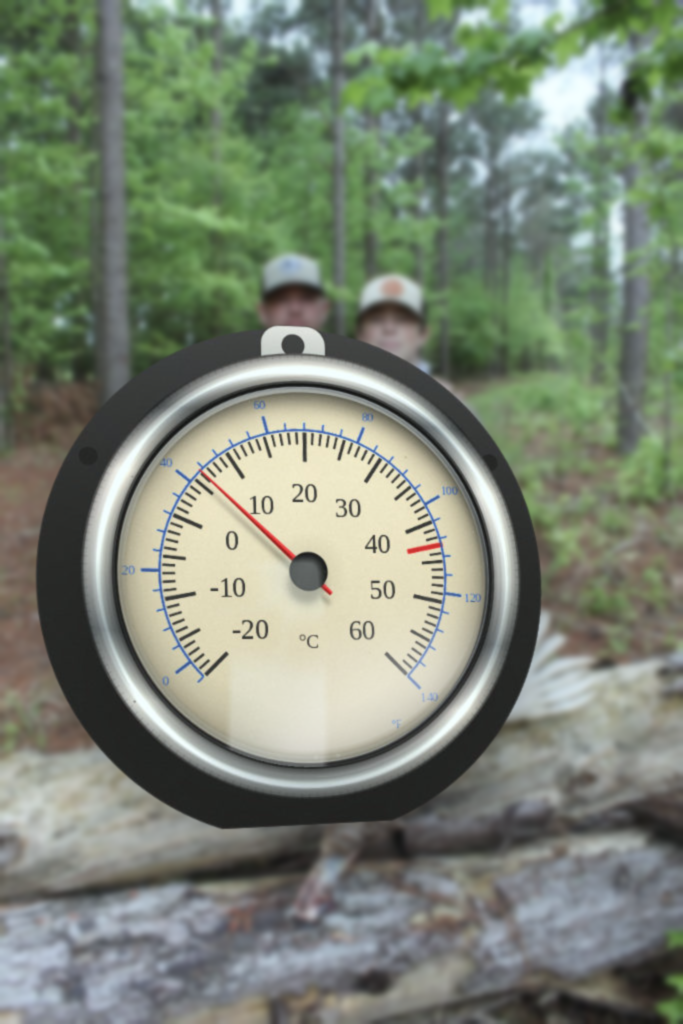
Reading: 6 °C
